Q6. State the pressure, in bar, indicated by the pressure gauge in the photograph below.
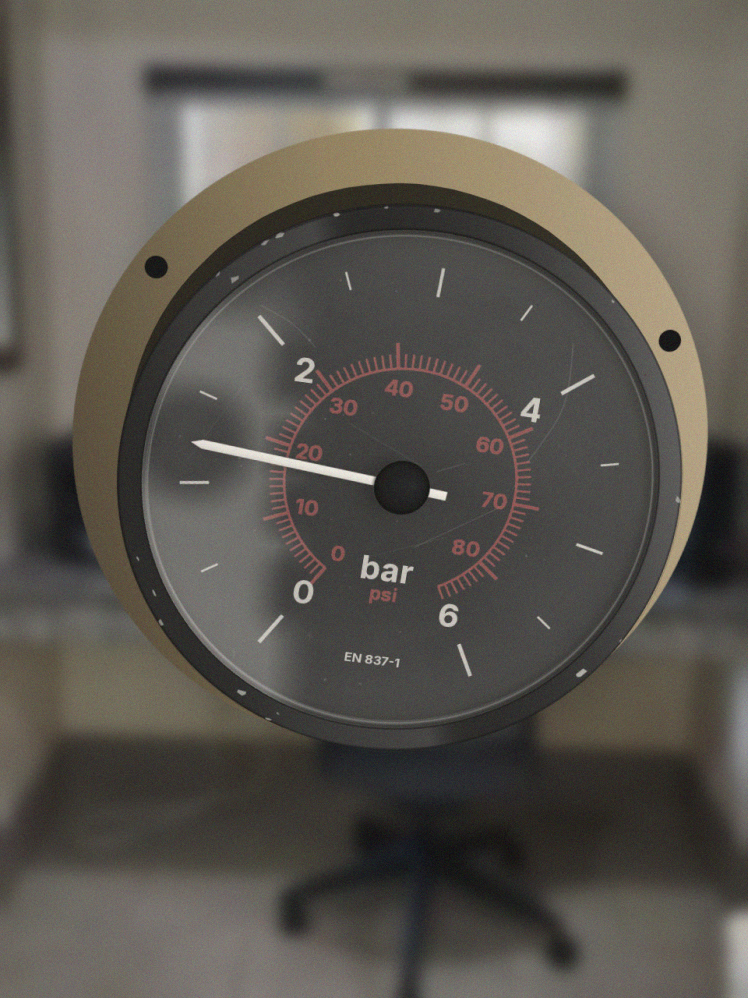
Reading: 1.25 bar
